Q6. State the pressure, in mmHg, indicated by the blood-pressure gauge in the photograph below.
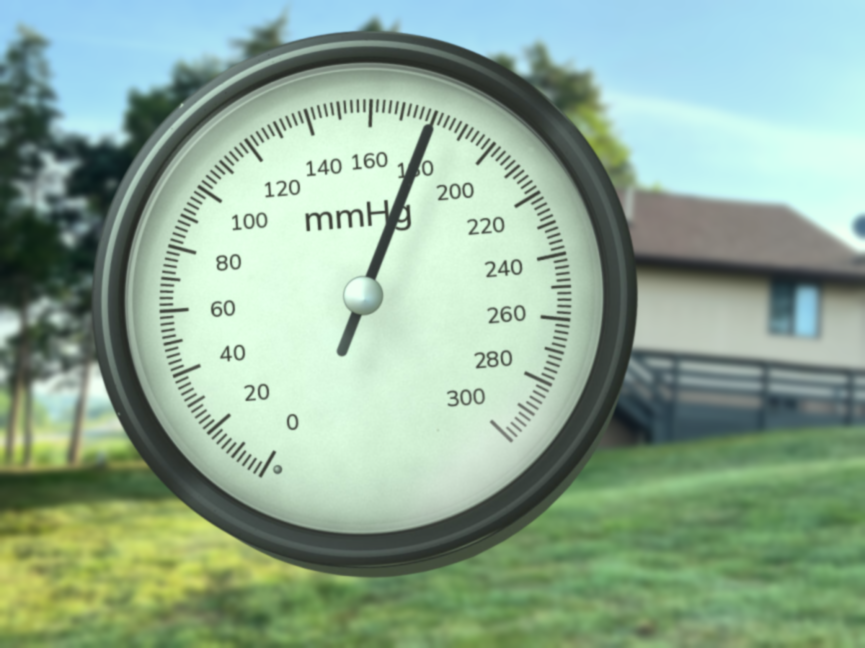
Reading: 180 mmHg
